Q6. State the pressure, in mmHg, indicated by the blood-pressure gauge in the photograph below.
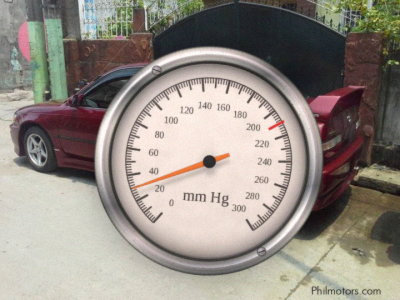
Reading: 30 mmHg
